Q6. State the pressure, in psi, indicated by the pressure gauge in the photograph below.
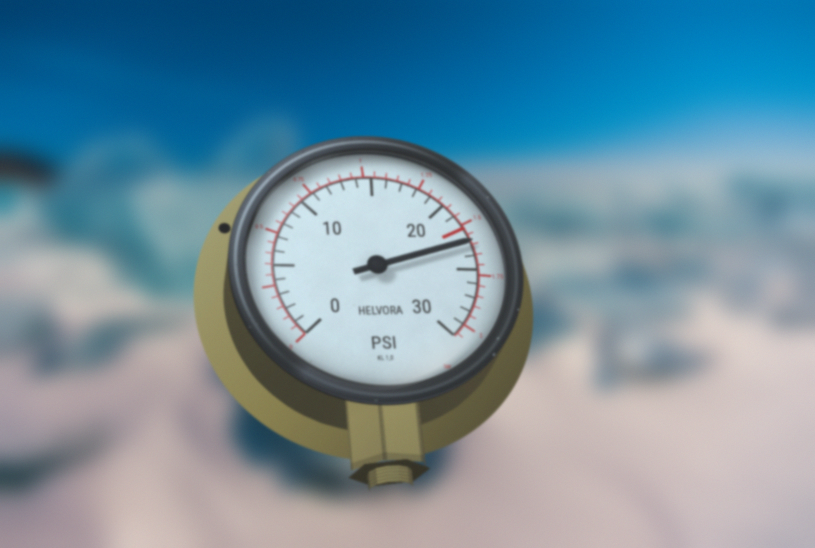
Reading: 23 psi
